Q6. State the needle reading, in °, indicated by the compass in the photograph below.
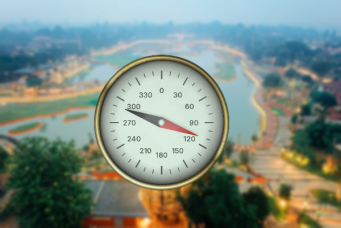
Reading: 110 °
